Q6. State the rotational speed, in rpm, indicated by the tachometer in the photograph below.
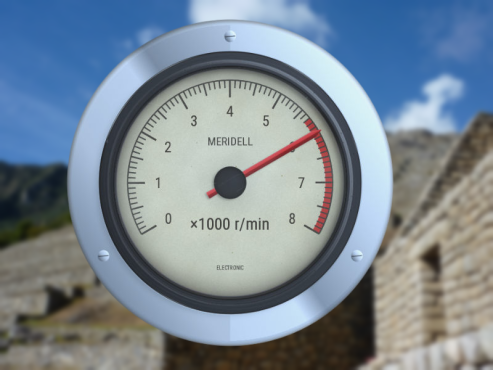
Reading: 6000 rpm
